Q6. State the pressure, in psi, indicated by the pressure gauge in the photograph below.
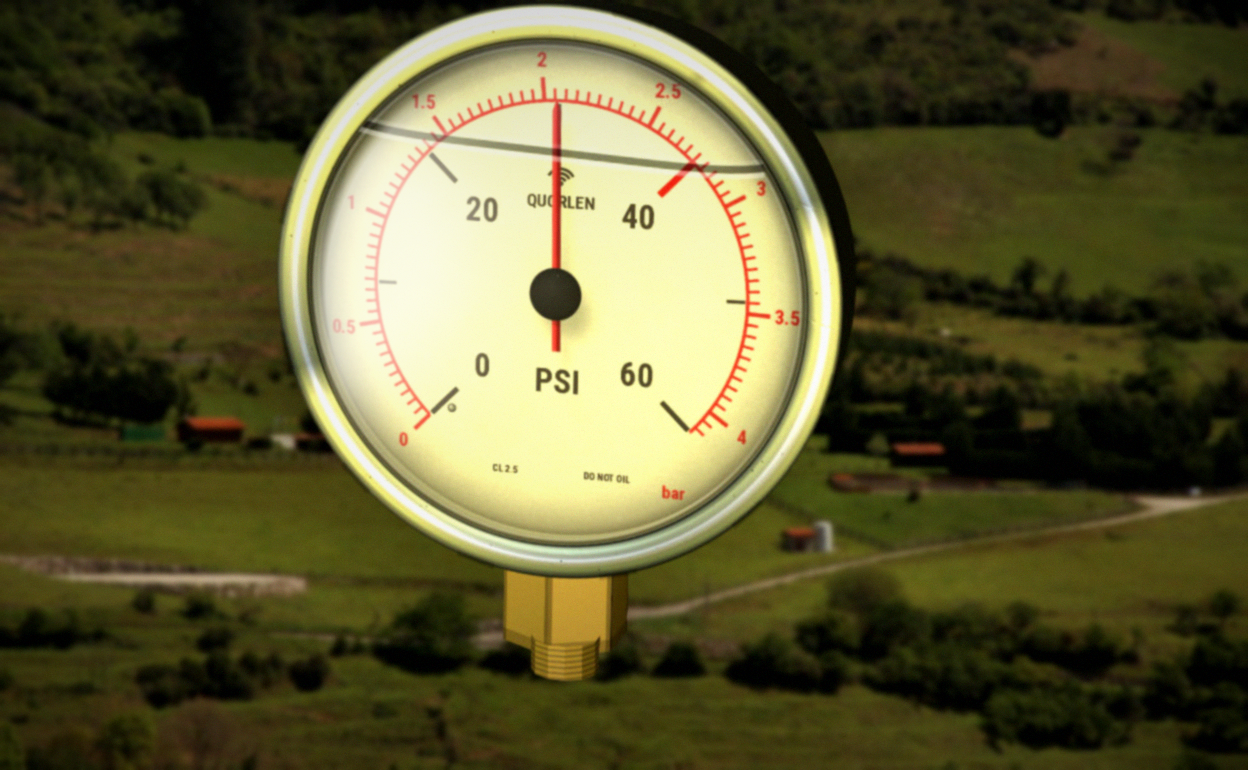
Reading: 30 psi
